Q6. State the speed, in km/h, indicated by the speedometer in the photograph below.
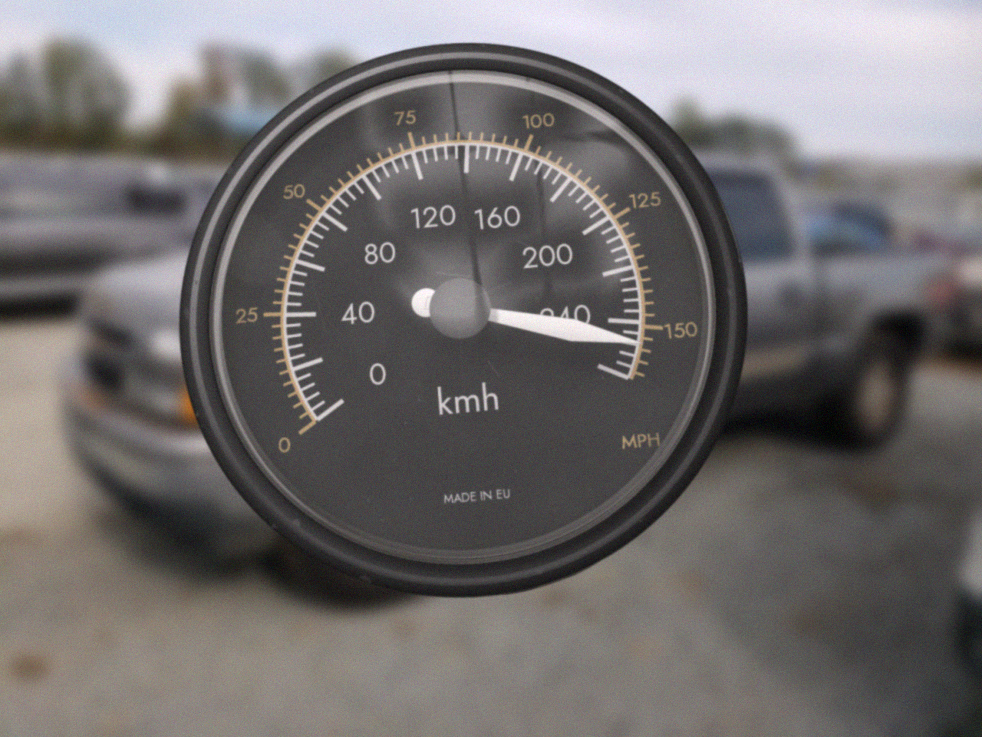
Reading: 248 km/h
